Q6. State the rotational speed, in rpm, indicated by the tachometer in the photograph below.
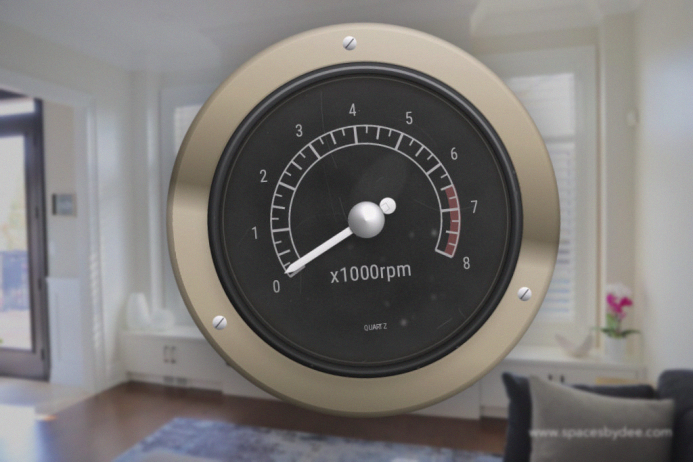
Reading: 125 rpm
